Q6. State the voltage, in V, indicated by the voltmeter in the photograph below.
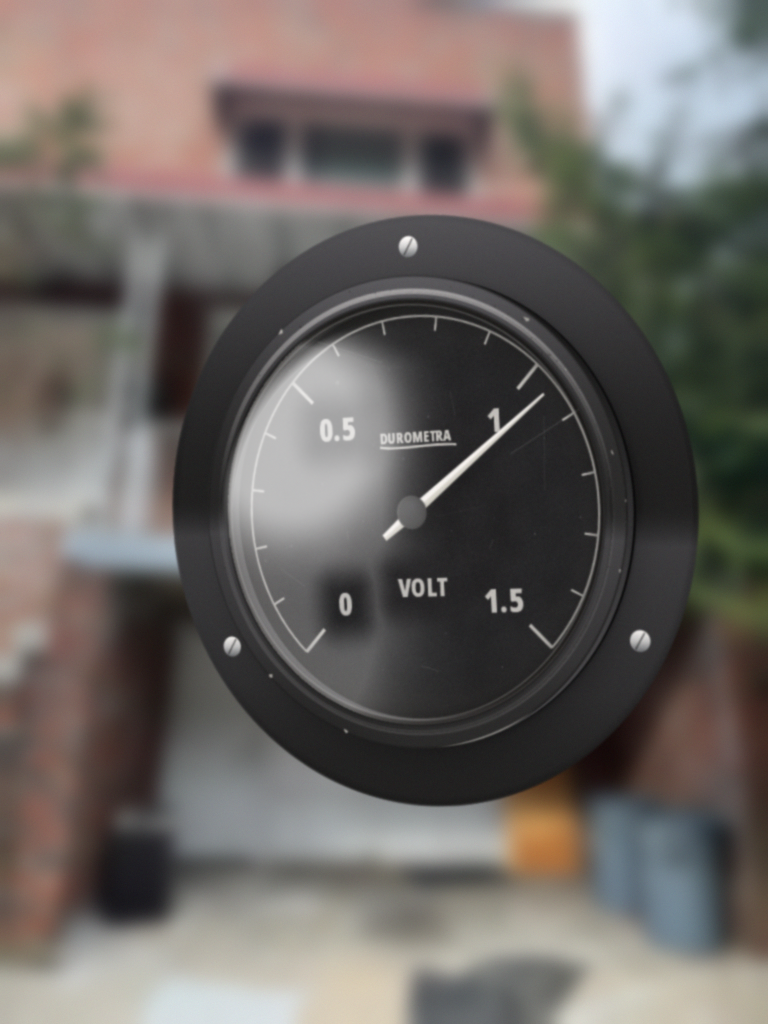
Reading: 1.05 V
